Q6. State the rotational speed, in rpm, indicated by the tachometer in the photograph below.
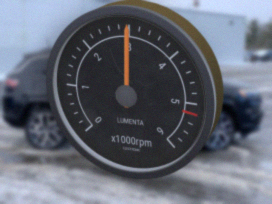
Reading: 3000 rpm
